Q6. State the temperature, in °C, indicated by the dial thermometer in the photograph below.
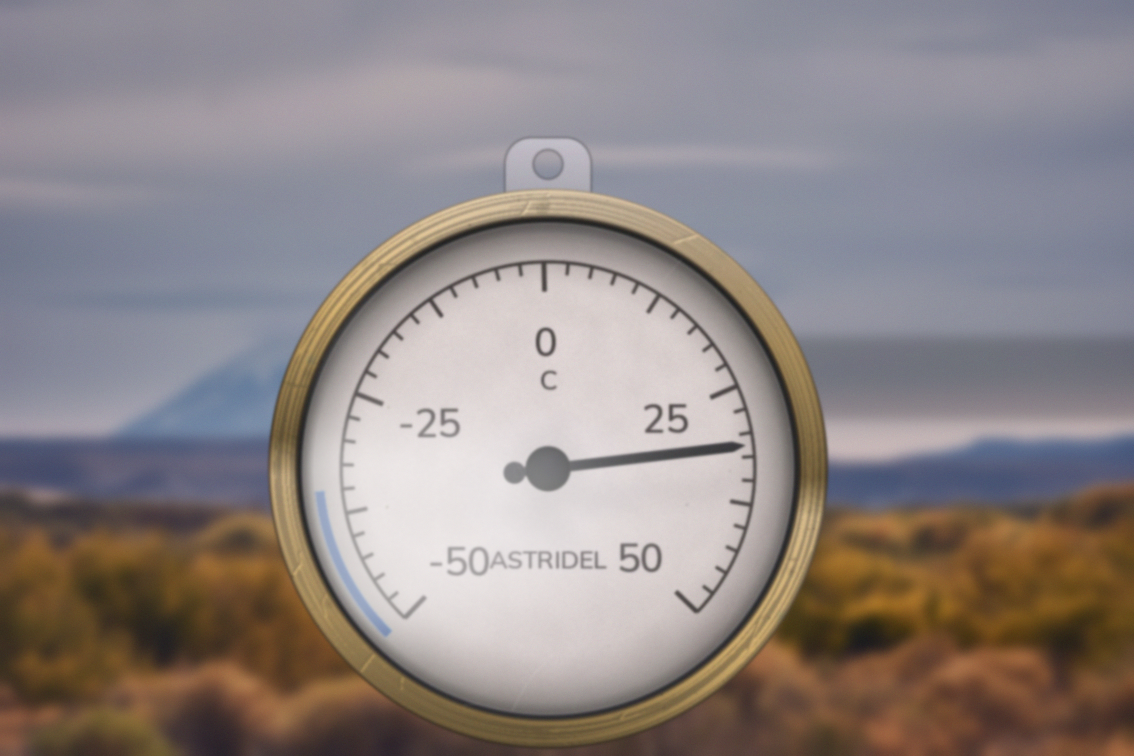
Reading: 31.25 °C
